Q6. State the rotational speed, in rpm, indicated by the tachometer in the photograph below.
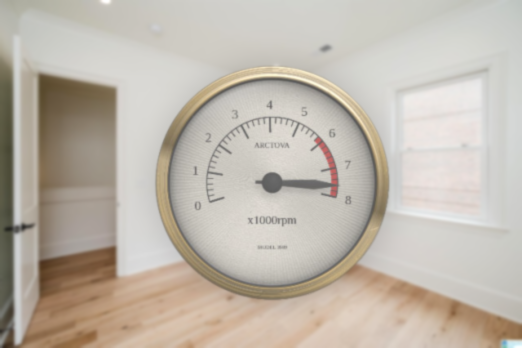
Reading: 7600 rpm
